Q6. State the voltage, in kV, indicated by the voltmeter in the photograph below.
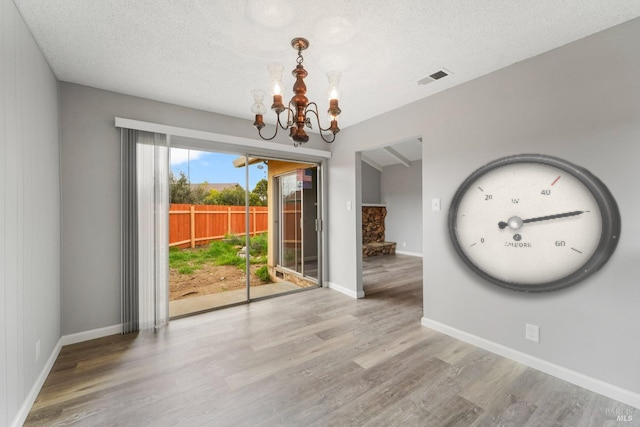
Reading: 50 kV
